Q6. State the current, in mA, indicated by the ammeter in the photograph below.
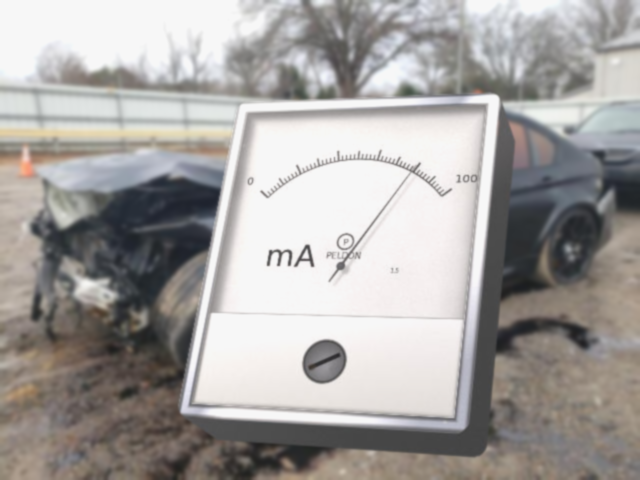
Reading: 80 mA
